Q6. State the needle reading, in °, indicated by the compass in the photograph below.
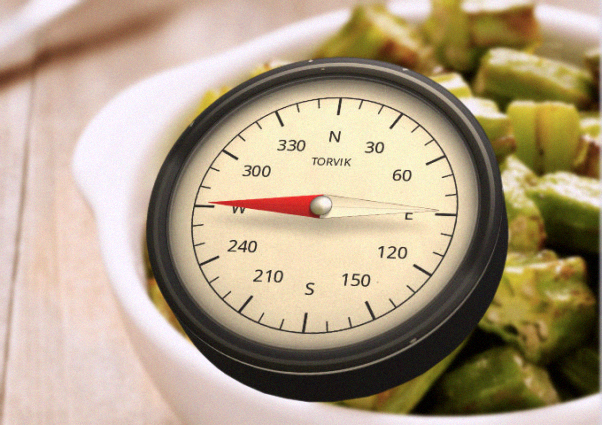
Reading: 270 °
